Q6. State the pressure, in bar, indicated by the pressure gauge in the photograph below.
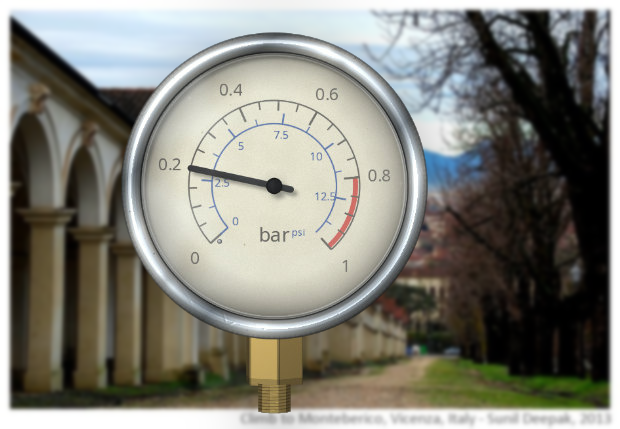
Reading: 0.2 bar
